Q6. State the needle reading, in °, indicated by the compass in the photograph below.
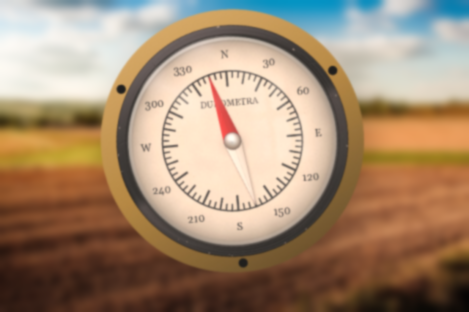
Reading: 345 °
